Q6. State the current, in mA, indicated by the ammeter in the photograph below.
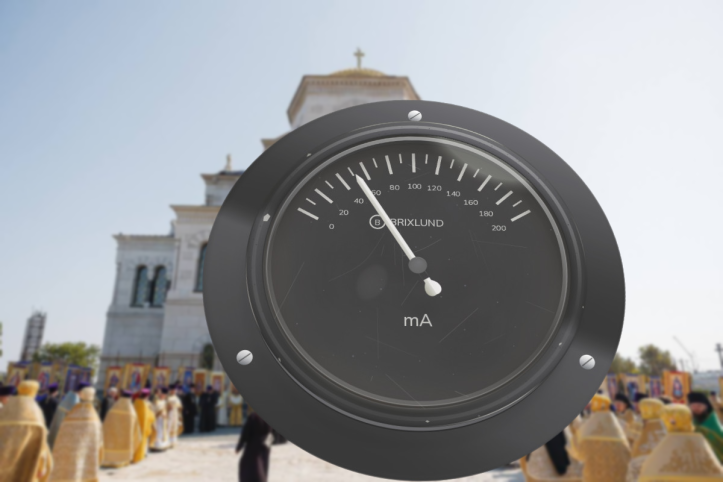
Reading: 50 mA
